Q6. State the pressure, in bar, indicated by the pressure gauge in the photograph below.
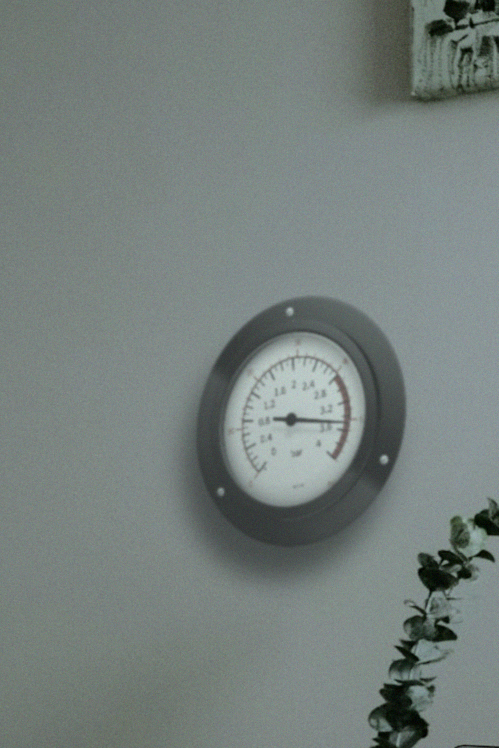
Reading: 3.5 bar
